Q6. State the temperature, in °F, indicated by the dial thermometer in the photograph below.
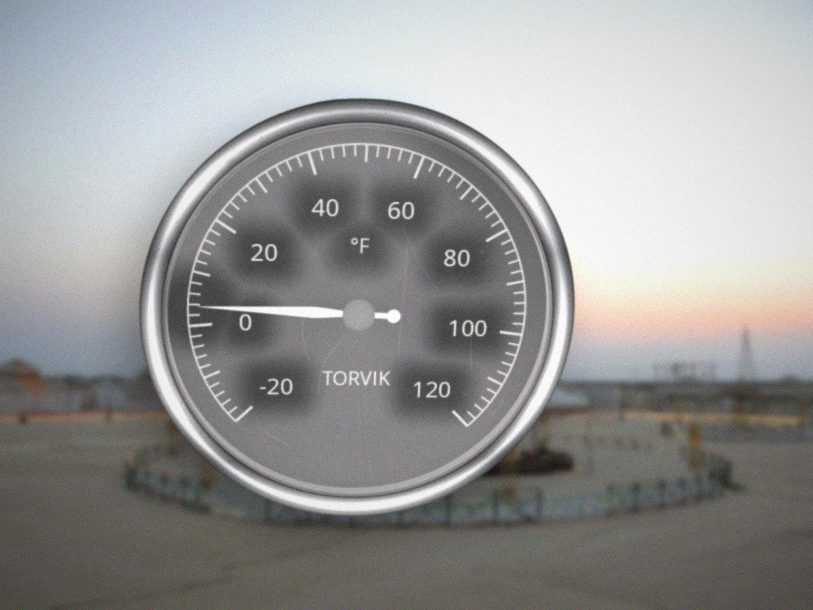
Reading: 4 °F
